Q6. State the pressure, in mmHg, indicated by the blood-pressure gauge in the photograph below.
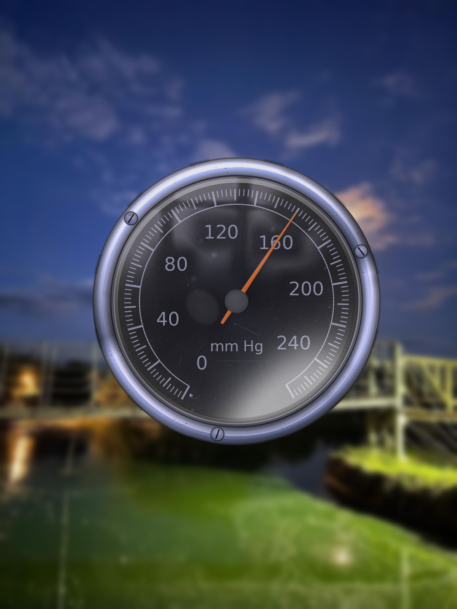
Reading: 160 mmHg
